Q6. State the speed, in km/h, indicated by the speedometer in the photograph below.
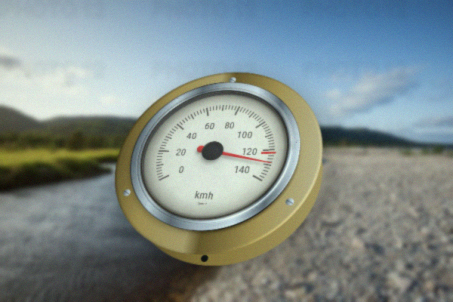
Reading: 130 km/h
